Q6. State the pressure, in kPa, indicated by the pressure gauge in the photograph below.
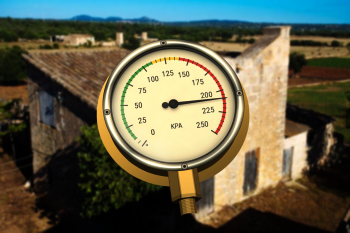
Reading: 210 kPa
